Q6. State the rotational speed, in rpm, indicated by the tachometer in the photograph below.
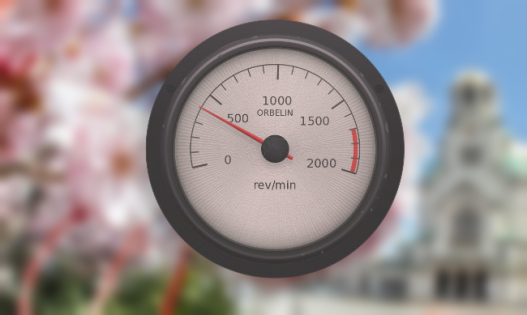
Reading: 400 rpm
